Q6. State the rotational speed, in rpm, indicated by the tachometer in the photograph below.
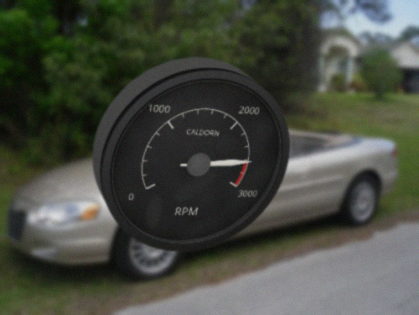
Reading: 2600 rpm
